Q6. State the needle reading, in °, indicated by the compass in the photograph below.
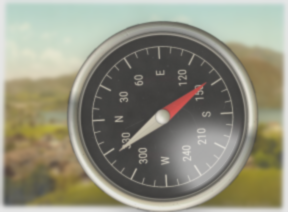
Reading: 145 °
